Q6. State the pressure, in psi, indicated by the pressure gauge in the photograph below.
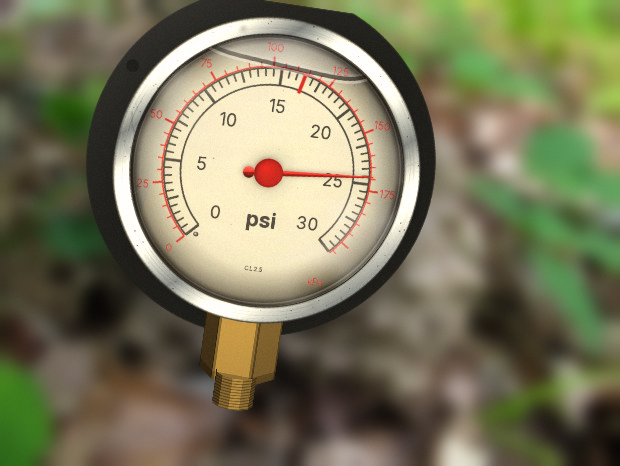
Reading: 24.5 psi
